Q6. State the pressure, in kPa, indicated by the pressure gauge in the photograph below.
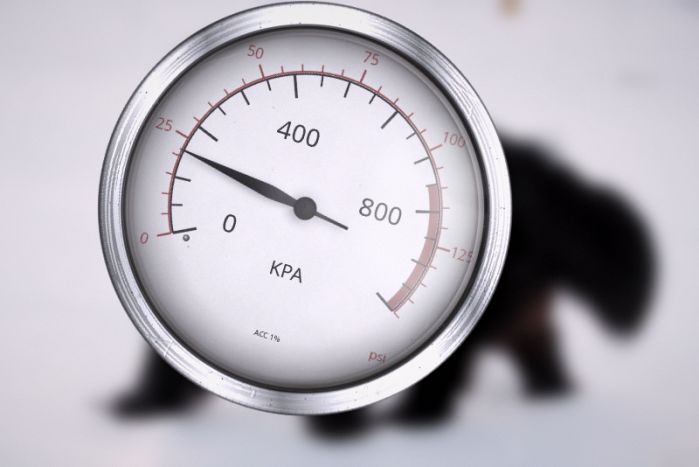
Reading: 150 kPa
